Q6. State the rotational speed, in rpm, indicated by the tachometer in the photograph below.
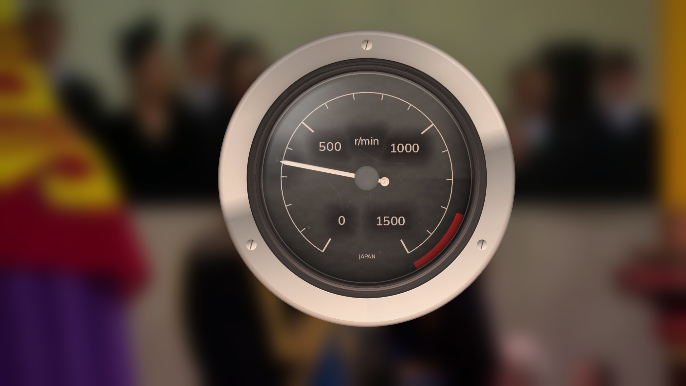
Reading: 350 rpm
